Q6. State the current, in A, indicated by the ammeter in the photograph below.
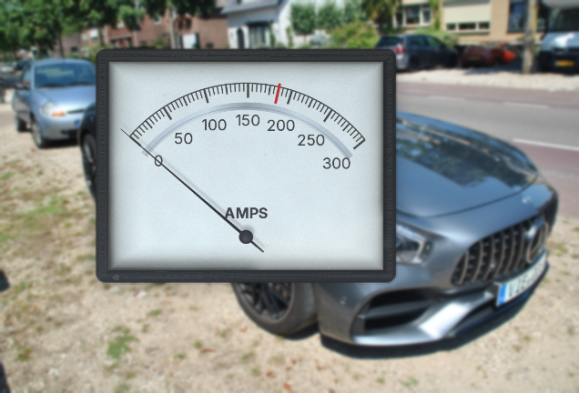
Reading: 0 A
